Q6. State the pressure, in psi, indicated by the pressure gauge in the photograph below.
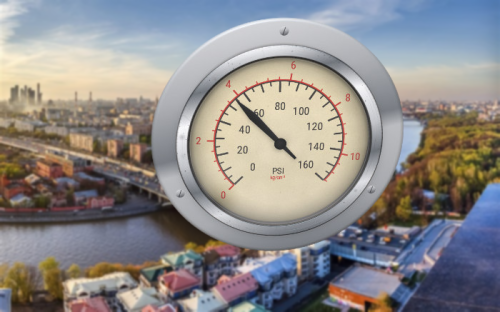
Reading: 55 psi
